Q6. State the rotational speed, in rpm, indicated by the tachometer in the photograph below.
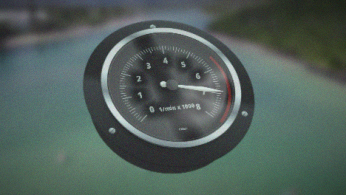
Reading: 7000 rpm
